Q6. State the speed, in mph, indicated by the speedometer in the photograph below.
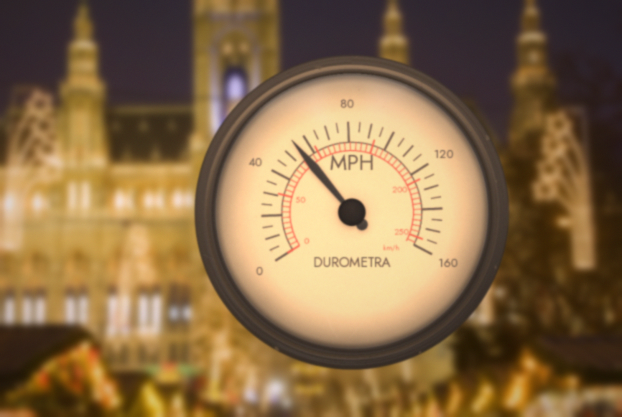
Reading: 55 mph
